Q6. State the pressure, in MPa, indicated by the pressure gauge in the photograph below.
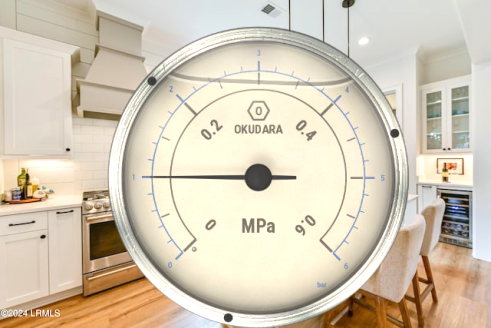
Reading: 0.1 MPa
